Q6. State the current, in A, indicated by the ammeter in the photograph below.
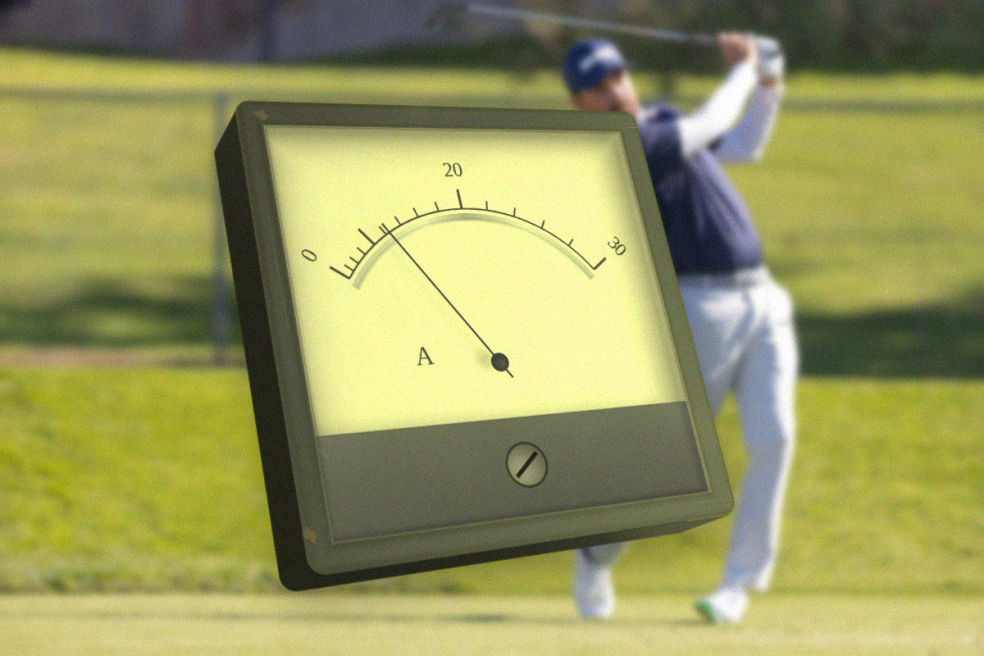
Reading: 12 A
